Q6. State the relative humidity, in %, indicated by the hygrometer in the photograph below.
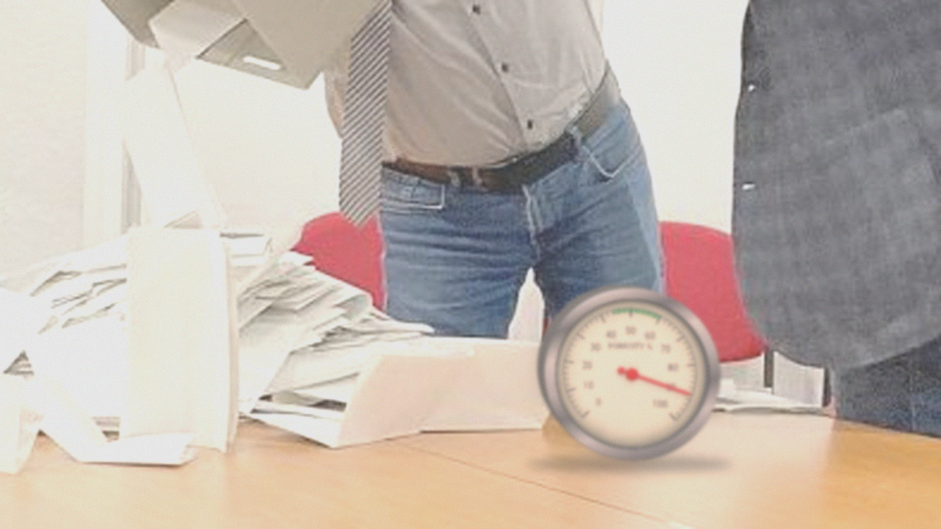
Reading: 90 %
